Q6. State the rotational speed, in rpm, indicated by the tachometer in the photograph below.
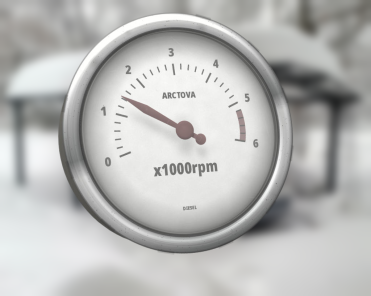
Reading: 1400 rpm
